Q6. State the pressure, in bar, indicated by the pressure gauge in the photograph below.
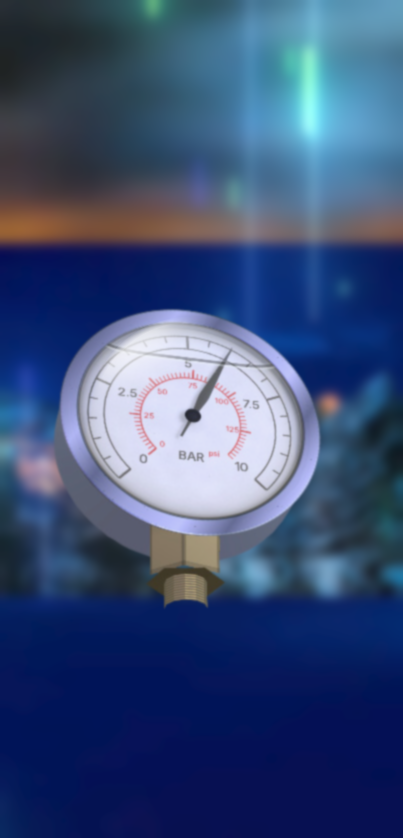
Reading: 6 bar
